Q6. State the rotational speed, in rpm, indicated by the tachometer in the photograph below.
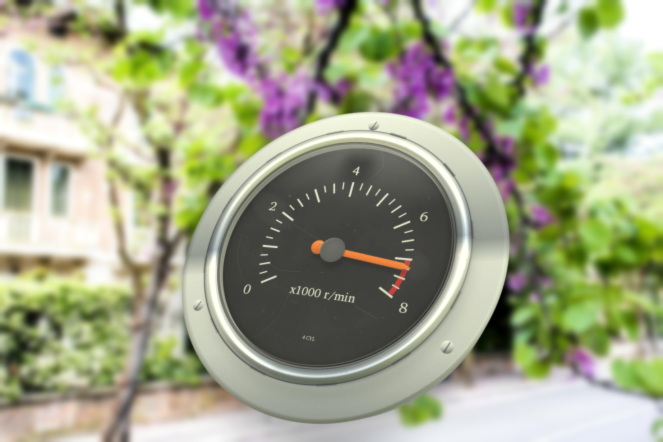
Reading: 7250 rpm
